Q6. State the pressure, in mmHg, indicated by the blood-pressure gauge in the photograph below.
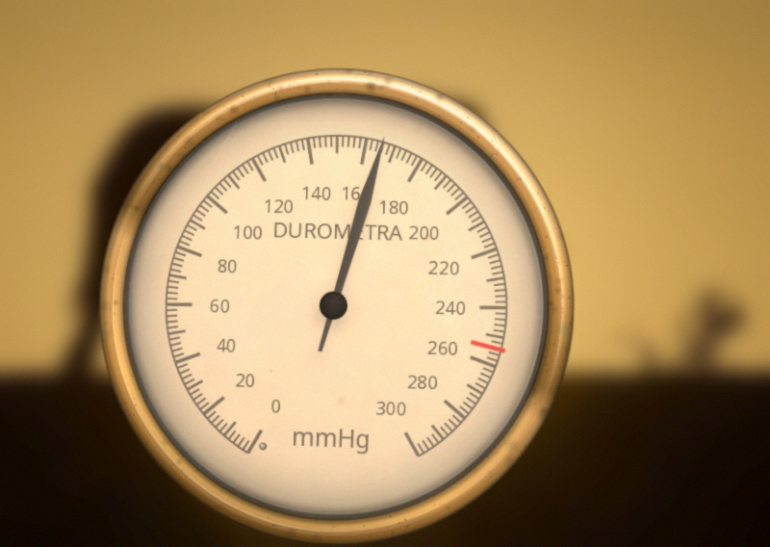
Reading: 166 mmHg
